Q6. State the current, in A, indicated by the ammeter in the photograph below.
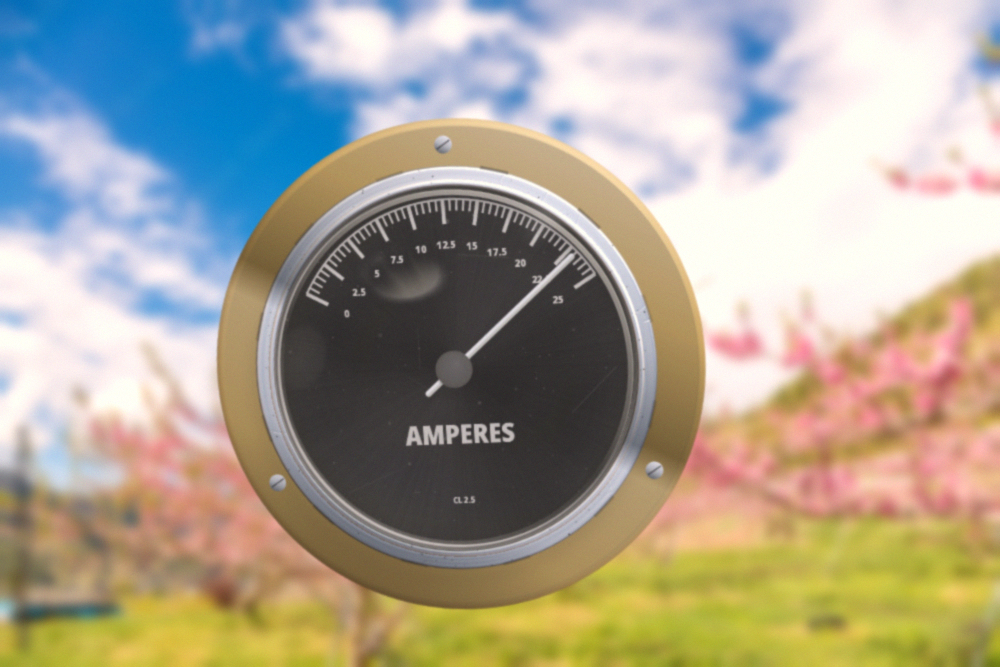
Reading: 23 A
